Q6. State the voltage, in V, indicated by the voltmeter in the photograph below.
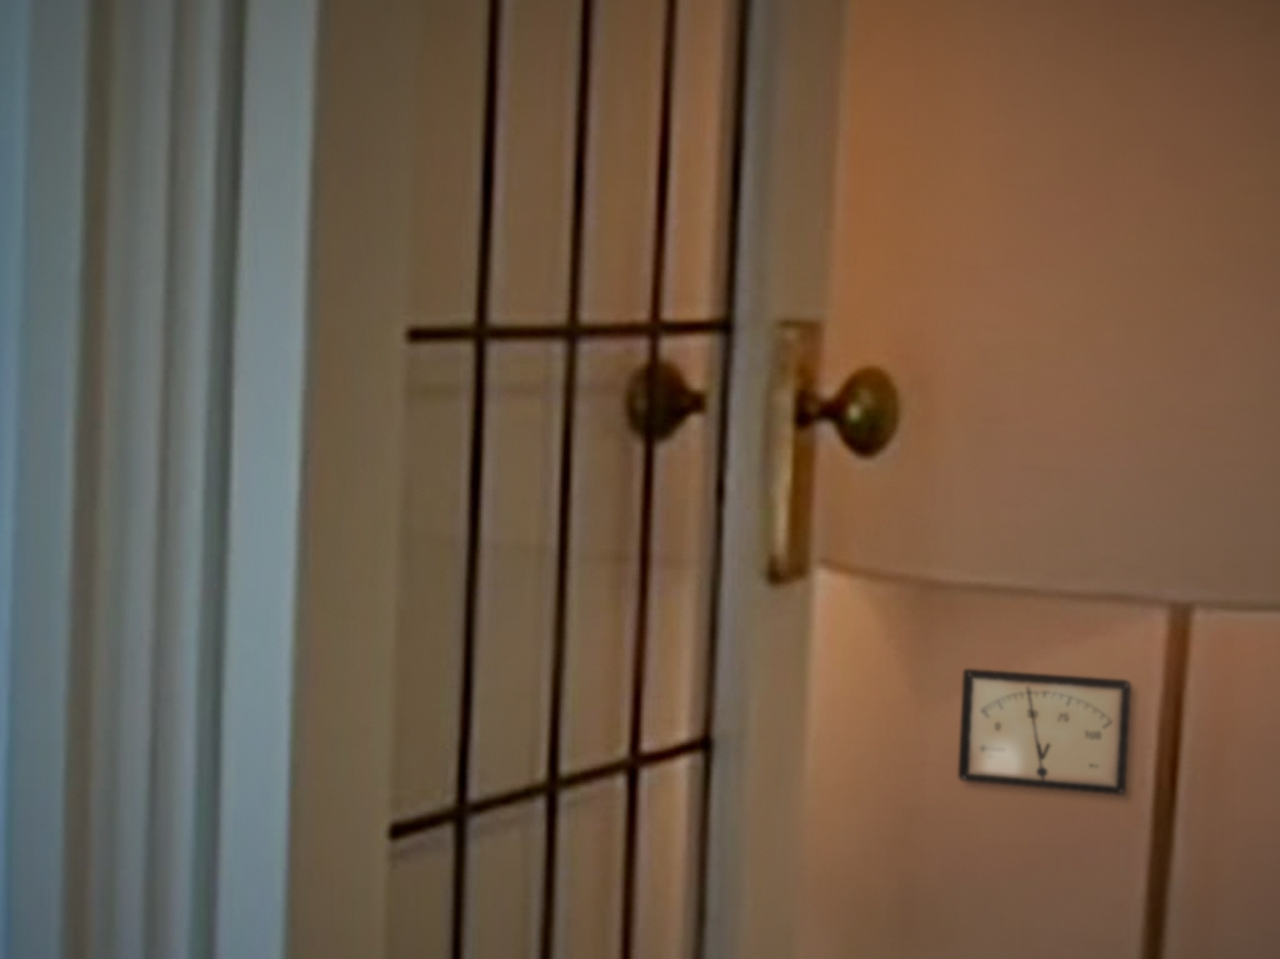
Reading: 50 V
